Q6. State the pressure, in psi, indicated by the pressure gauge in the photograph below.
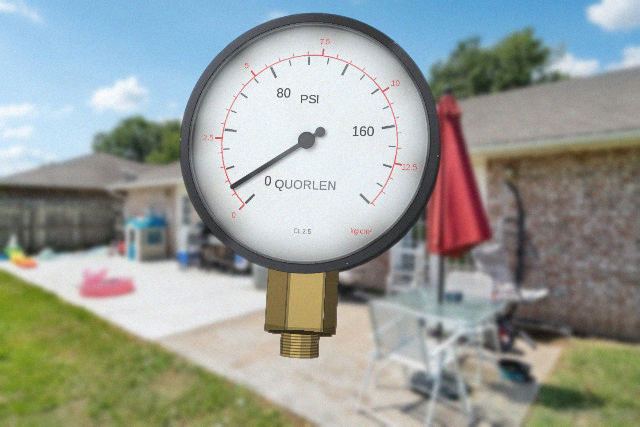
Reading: 10 psi
